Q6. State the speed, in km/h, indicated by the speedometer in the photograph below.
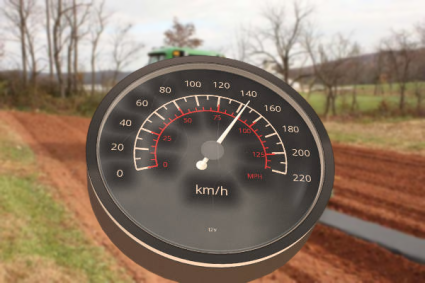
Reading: 145 km/h
